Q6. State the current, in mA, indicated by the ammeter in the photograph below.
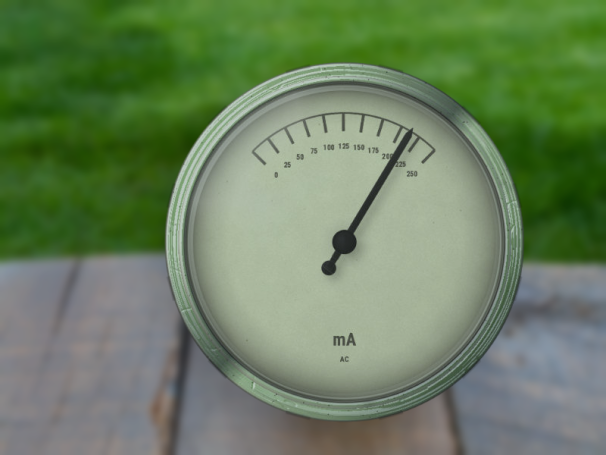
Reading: 212.5 mA
